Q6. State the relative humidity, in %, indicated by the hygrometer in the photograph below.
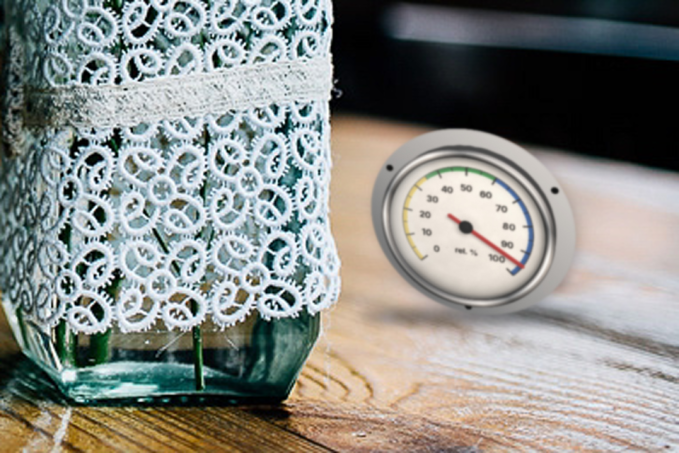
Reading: 95 %
